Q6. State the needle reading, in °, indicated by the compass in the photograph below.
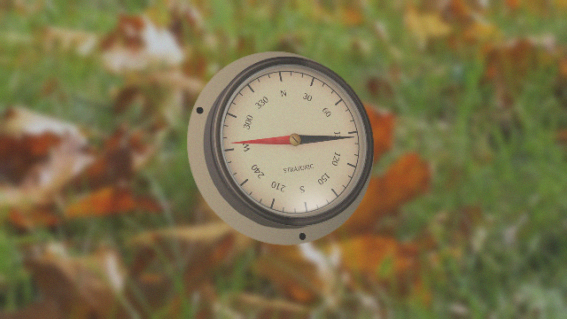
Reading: 275 °
